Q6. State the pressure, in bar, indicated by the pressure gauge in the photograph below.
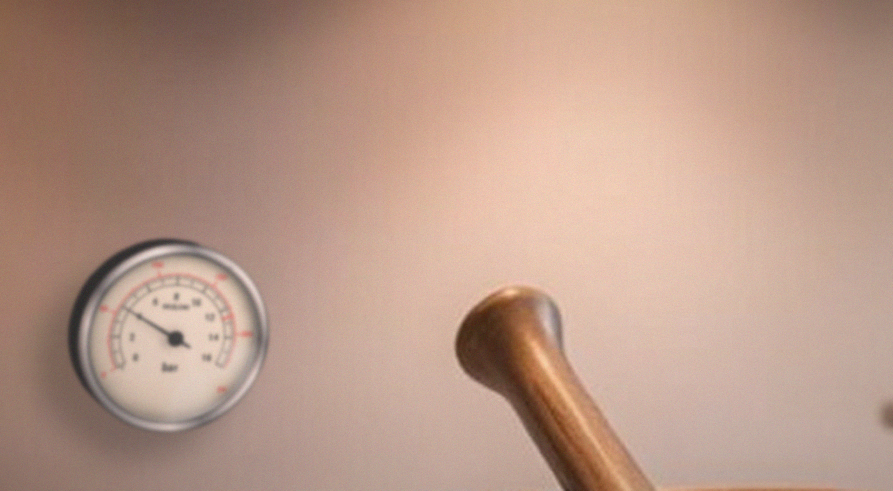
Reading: 4 bar
